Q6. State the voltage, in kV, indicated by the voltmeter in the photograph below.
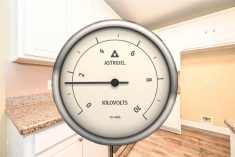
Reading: 1.5 kV
